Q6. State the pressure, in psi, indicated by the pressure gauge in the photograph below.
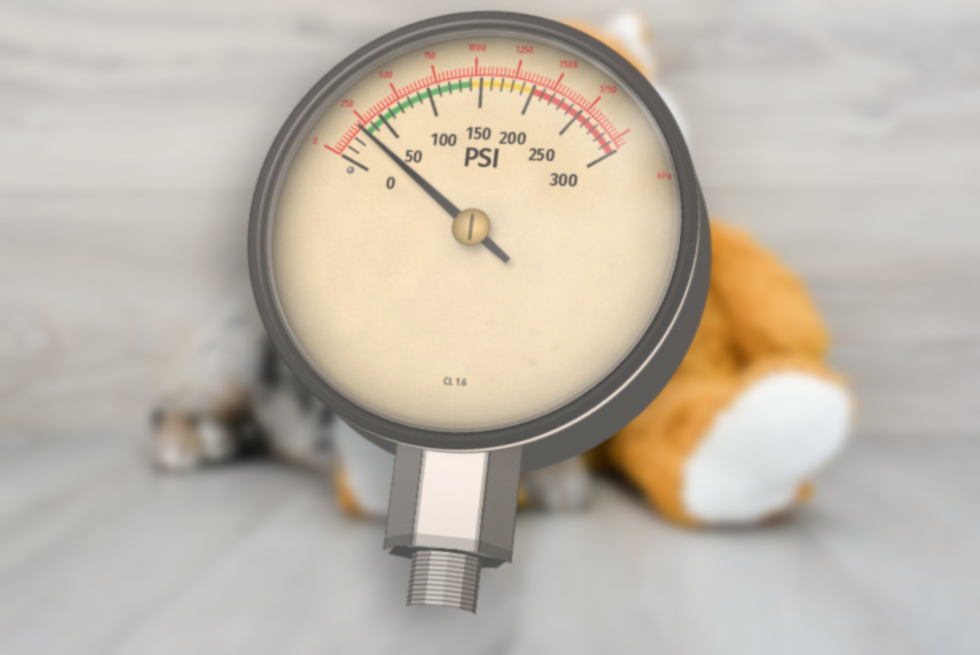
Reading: 30 psi
